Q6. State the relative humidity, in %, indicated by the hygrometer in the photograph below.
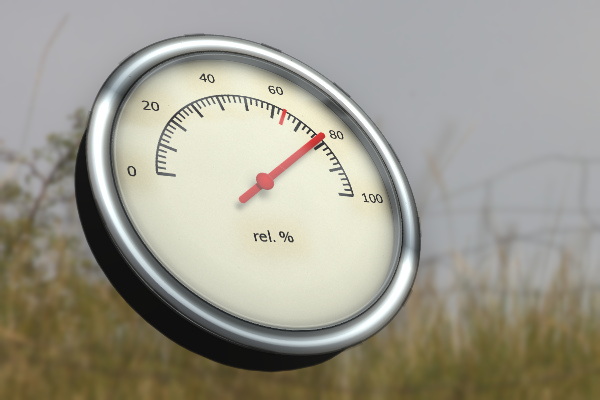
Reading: 78 %
